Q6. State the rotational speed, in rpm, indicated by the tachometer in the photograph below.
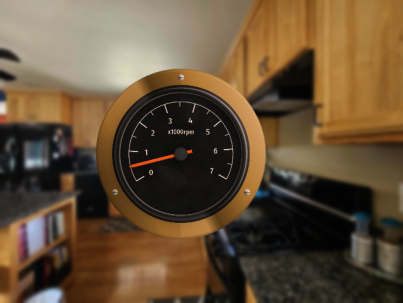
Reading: 500 rpm
